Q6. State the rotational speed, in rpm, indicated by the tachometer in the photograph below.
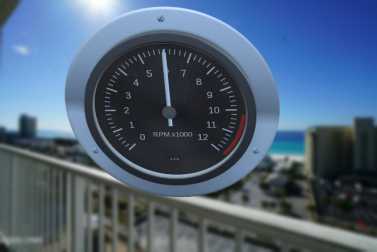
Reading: 6000 rpm
